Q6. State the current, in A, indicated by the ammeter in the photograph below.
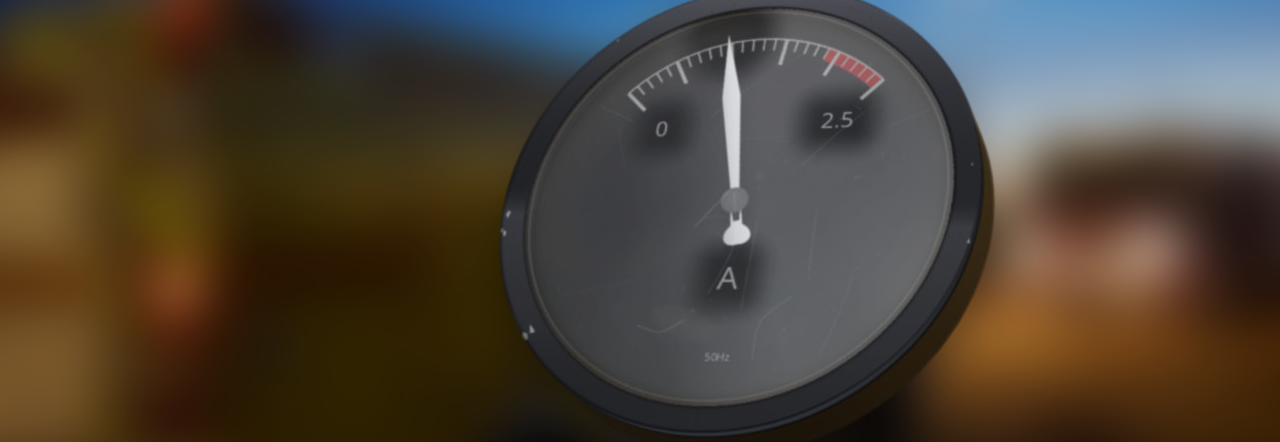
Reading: 1 A
